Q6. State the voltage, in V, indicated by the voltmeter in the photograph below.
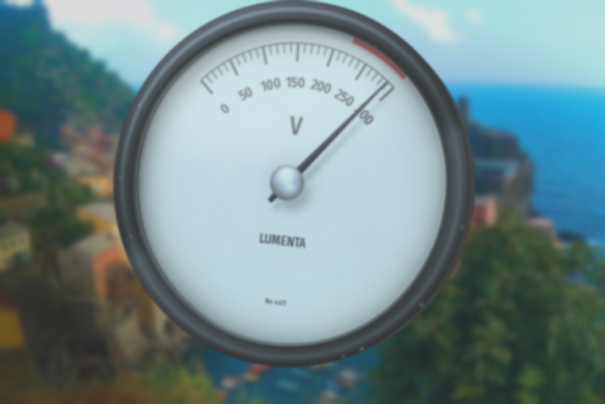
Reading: 290 V
